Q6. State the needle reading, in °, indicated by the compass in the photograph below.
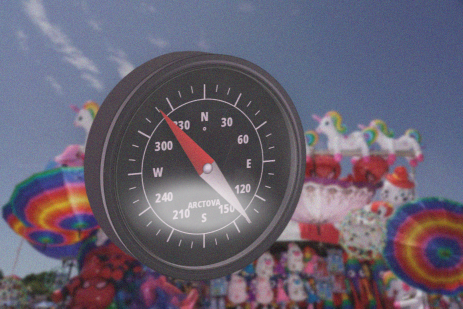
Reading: 320 °
